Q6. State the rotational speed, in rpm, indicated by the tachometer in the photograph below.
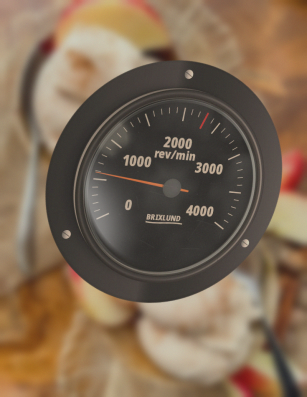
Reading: 600 rpm
